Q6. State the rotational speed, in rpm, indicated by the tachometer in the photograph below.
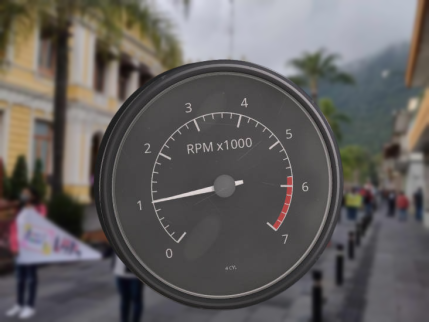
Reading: 1000 rpm
